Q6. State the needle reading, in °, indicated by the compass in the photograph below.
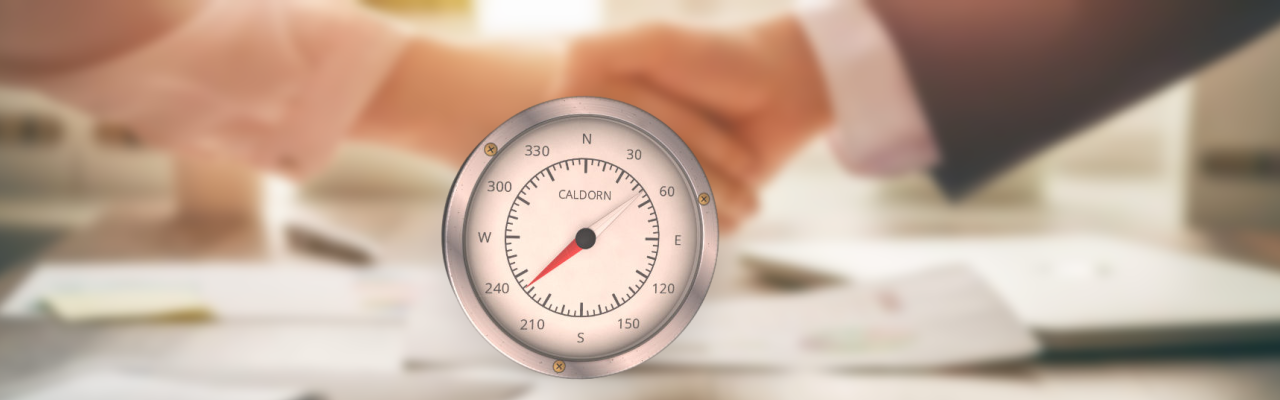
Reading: 230 °
